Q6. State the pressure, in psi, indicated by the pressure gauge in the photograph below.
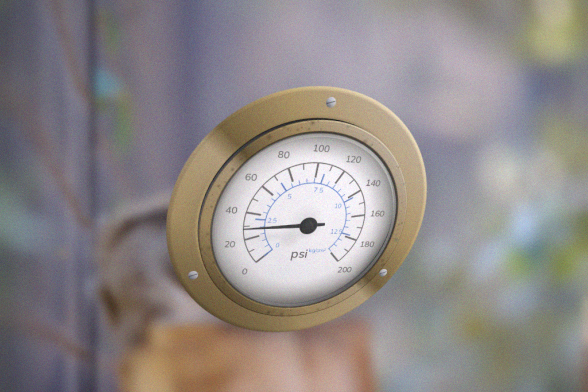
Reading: 30 psi
